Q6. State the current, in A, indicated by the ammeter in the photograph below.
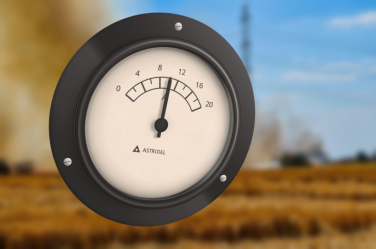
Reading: 10 A
